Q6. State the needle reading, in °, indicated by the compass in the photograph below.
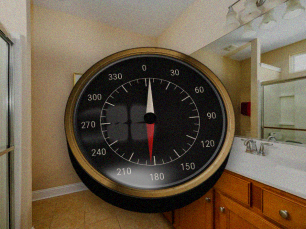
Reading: 185 °
